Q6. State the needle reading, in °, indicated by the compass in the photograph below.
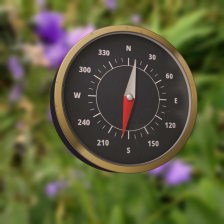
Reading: 190 °
